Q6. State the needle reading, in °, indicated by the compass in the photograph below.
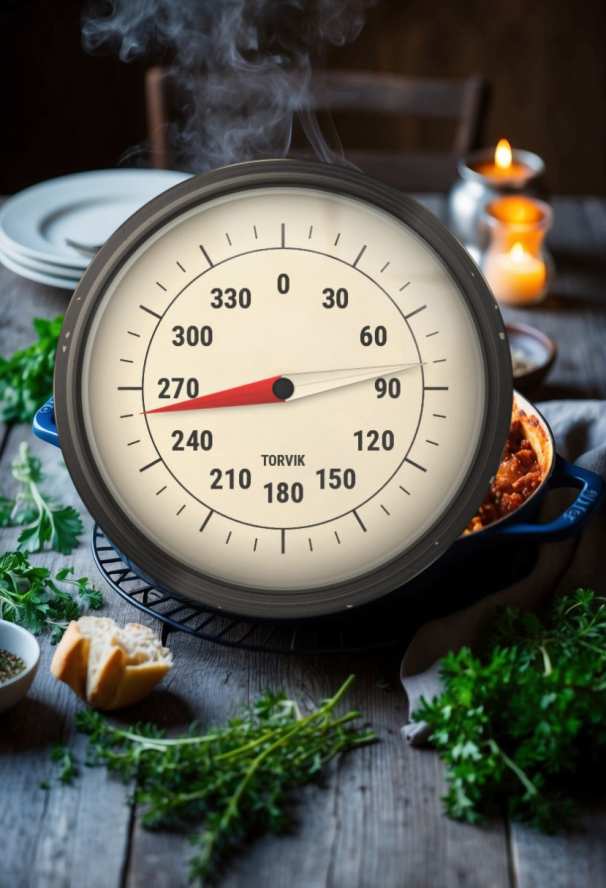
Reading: 260 °
